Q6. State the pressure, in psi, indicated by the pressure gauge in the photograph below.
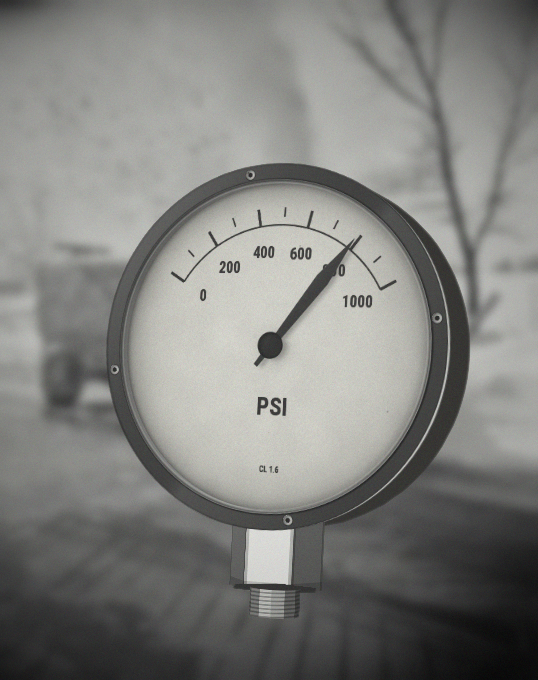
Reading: 800 psi
